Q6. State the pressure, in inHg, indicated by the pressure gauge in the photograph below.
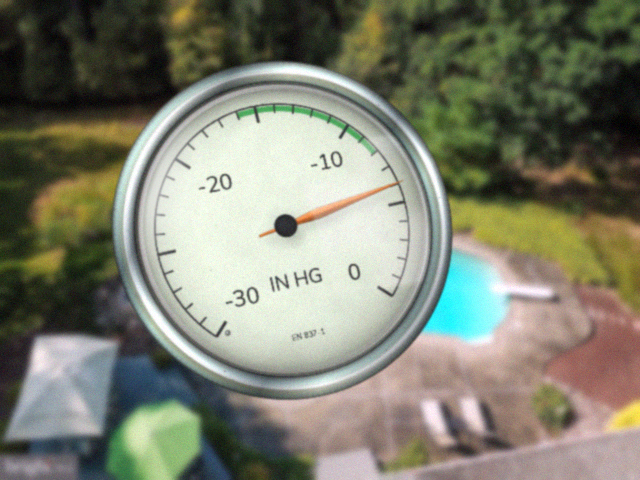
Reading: -6 inHg
